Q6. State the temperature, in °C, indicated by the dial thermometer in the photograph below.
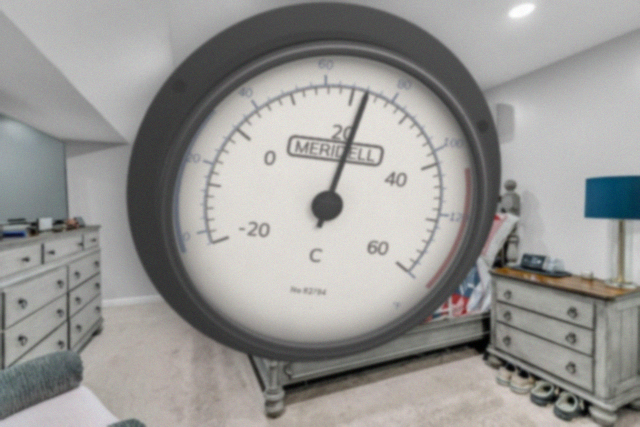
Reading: 22 °C
